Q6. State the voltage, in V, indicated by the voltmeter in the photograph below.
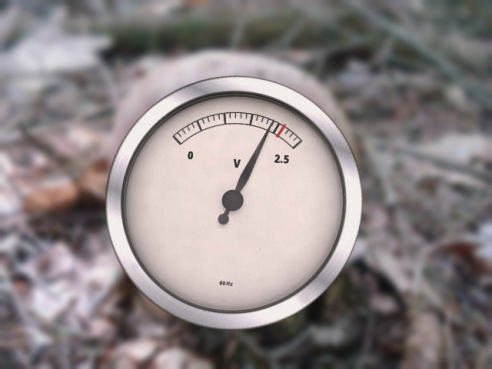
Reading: 1.9 V
